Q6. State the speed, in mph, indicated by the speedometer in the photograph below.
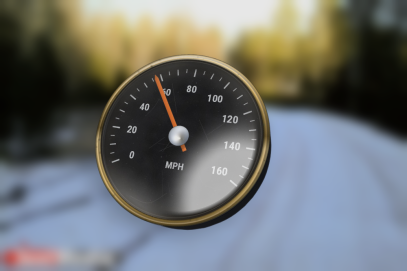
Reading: 57.5 mph
